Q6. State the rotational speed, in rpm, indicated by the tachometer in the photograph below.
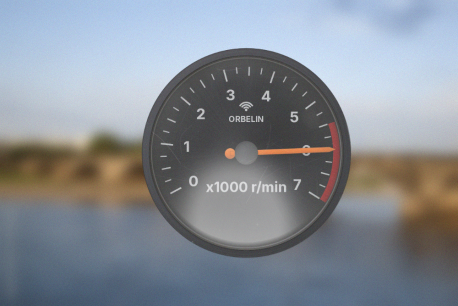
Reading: 6000 rpm
